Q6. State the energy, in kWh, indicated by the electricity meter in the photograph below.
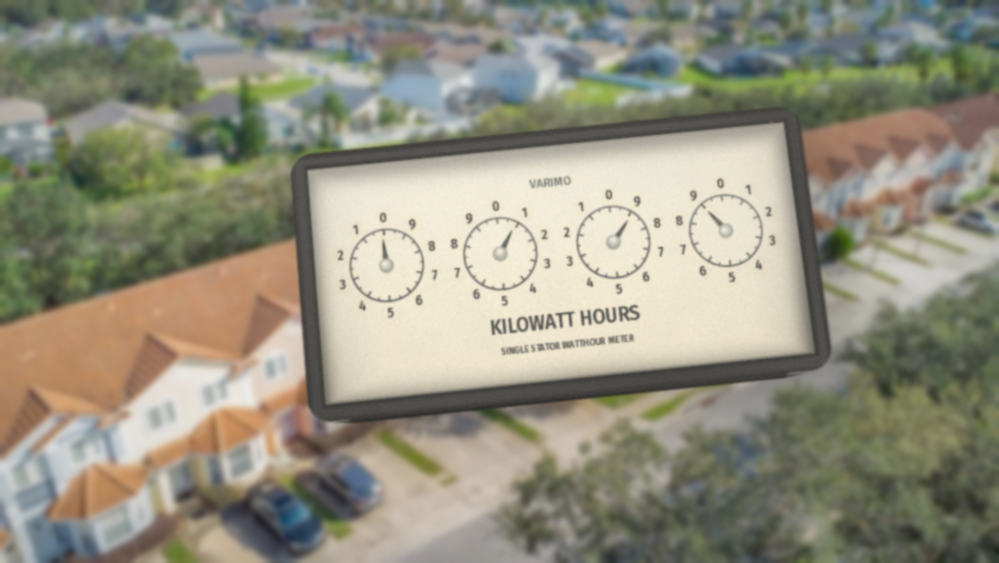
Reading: 89 kWh
